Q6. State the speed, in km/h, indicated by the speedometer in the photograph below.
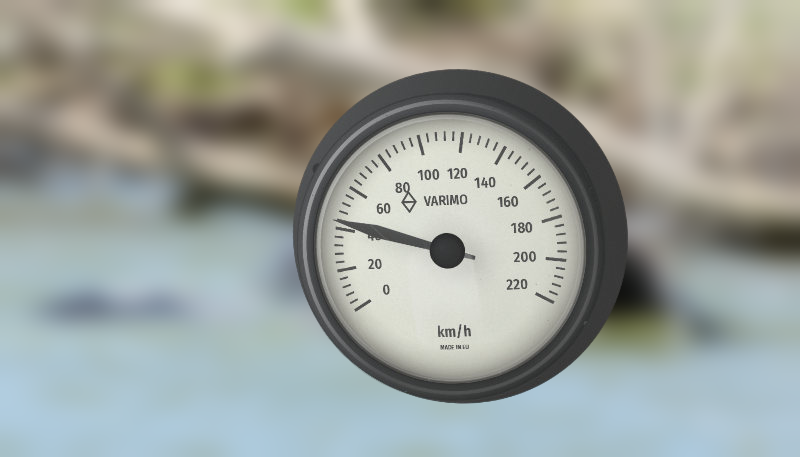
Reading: 44 km/h
